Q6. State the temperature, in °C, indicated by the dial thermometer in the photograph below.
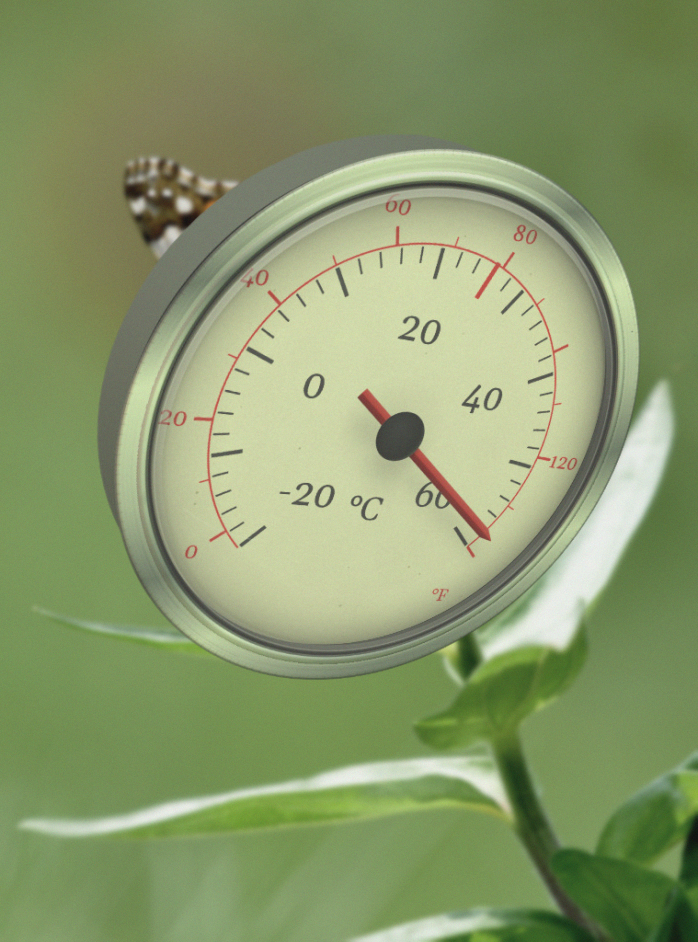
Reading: 58 °C
